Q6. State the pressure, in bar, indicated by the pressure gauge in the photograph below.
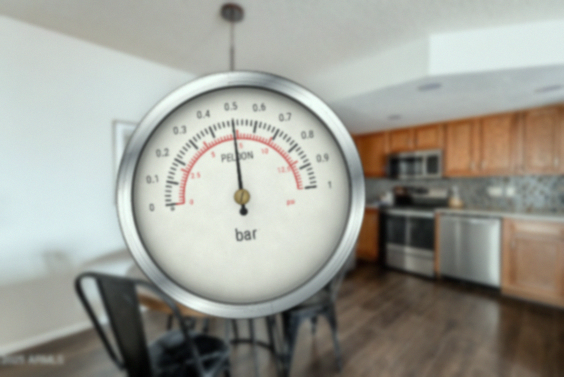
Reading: 0.5 bar
